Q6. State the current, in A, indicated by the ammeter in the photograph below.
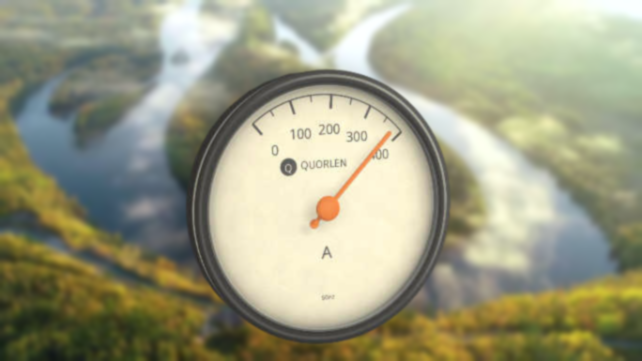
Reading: 375 A
